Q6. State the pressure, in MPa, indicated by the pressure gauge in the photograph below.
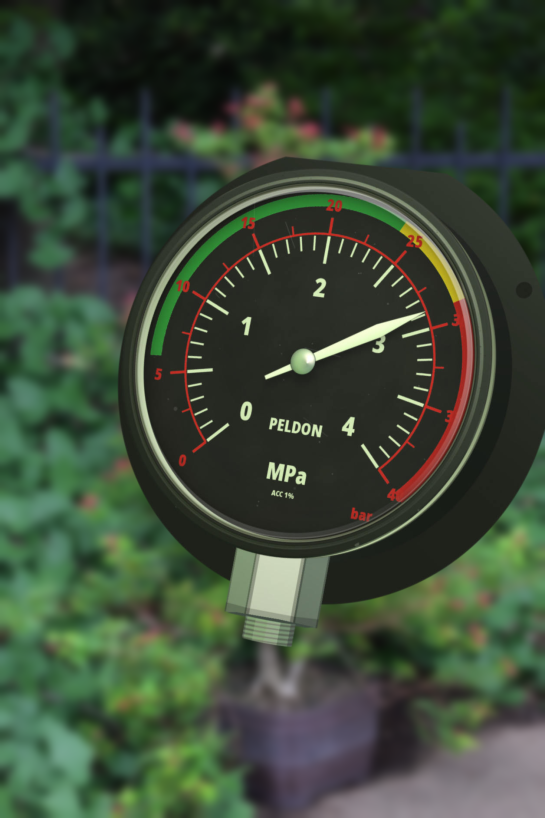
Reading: 2.9 MPa
